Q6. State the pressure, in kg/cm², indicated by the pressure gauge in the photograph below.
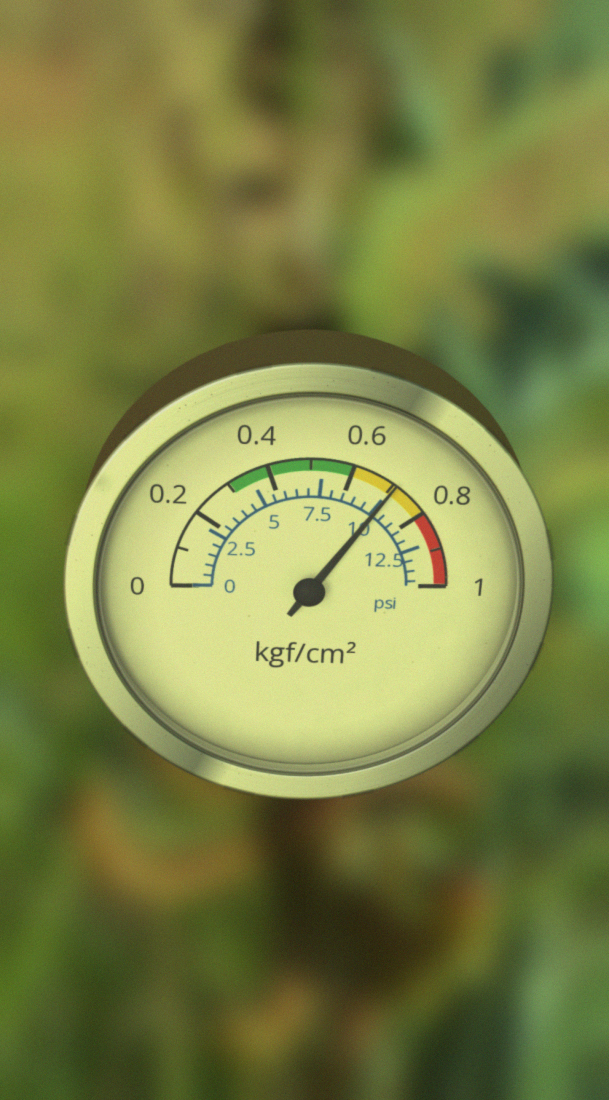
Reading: 0.7 kg/cm²
